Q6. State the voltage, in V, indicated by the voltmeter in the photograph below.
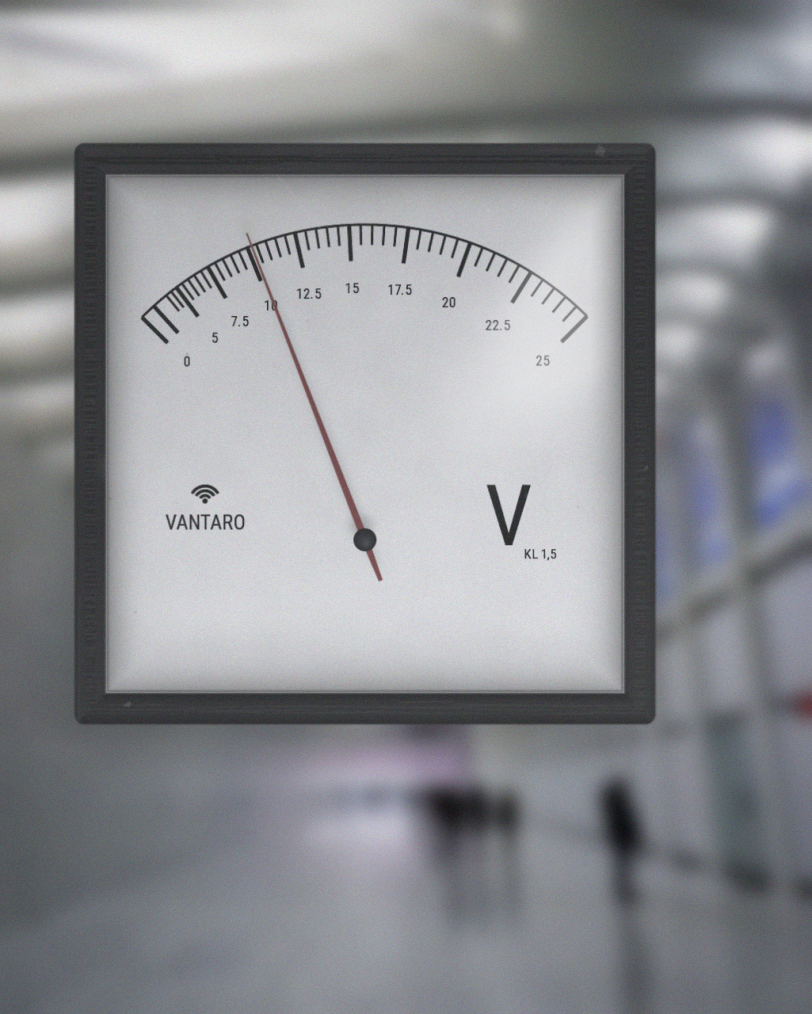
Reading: 10.25 V
